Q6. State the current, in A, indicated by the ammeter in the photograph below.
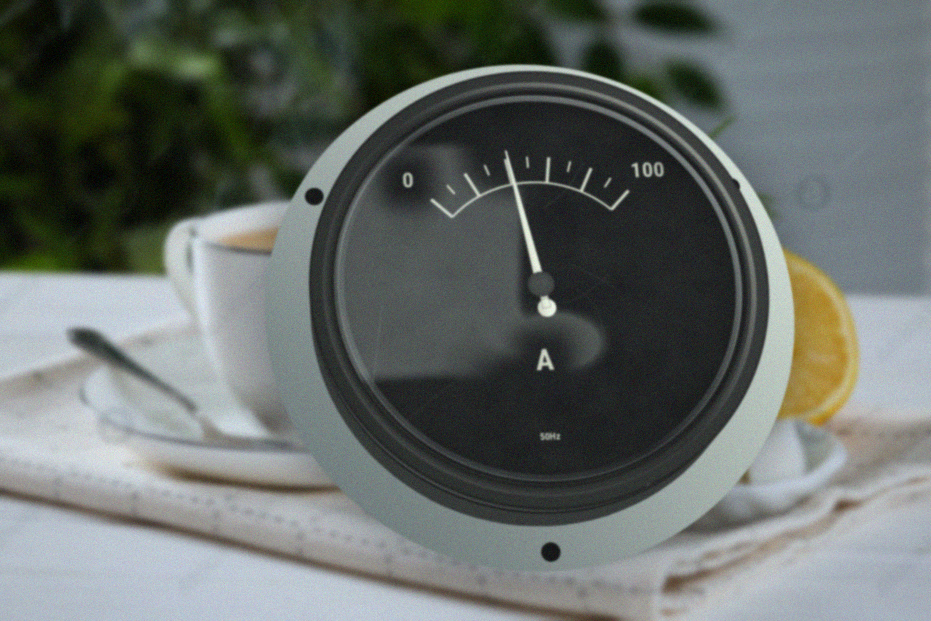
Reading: 40 A
